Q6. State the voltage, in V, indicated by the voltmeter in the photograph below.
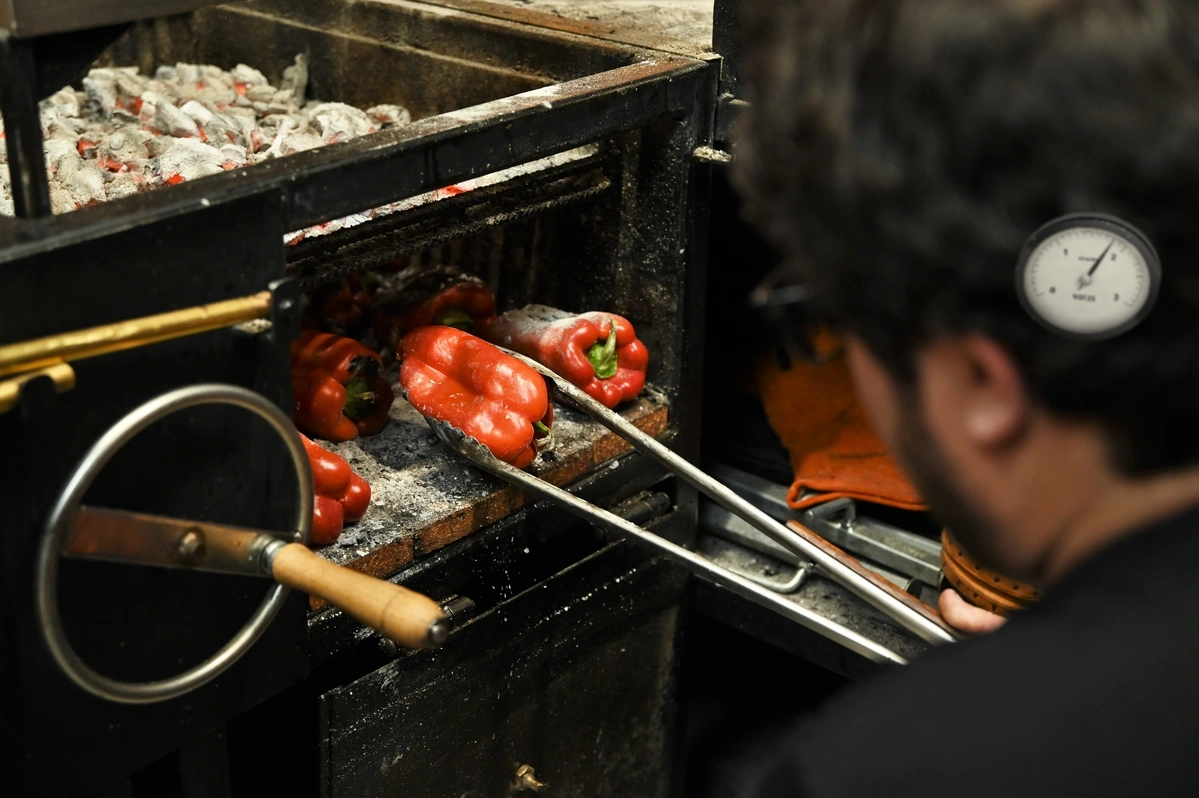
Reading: 1.8 V
